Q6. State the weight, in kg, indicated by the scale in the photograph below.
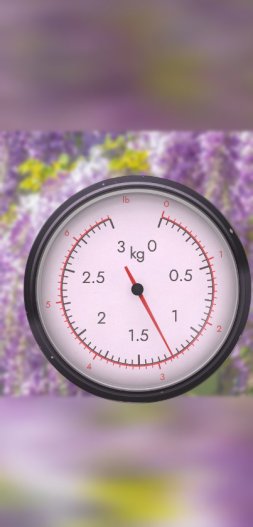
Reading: 1.25 kg
